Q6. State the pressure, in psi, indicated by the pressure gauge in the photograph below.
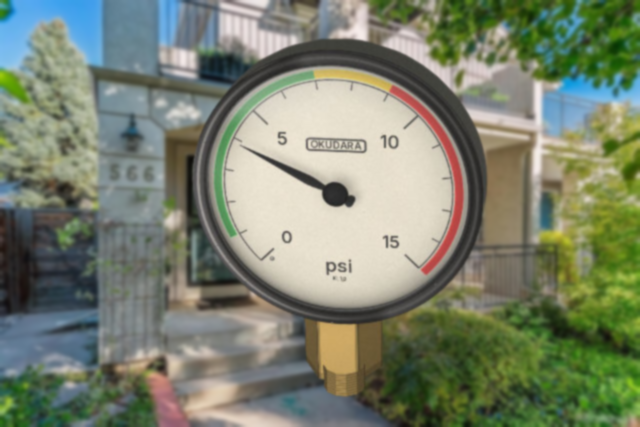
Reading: 4 psi
